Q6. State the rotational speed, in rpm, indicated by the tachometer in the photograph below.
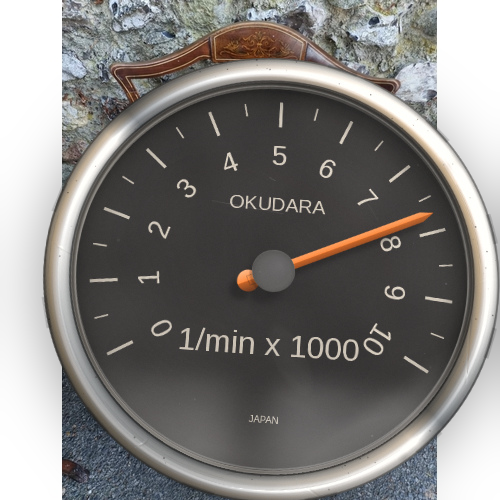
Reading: 7750 rpm
